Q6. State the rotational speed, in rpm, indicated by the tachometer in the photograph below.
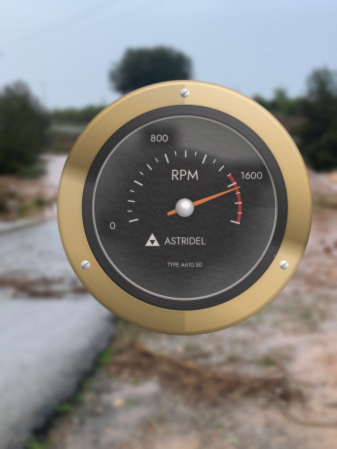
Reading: 1650 rpm
